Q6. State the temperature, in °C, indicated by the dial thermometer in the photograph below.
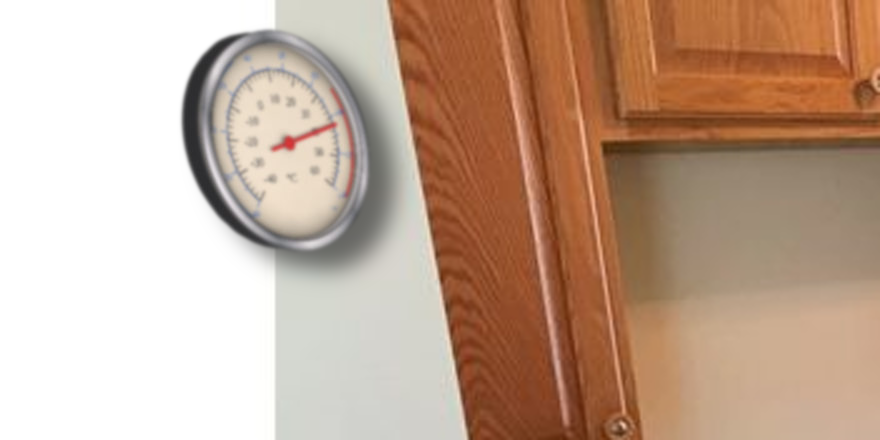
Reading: 40 °C
